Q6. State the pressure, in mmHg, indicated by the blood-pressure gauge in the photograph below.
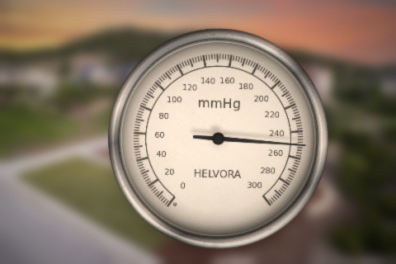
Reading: 250 mmHg
